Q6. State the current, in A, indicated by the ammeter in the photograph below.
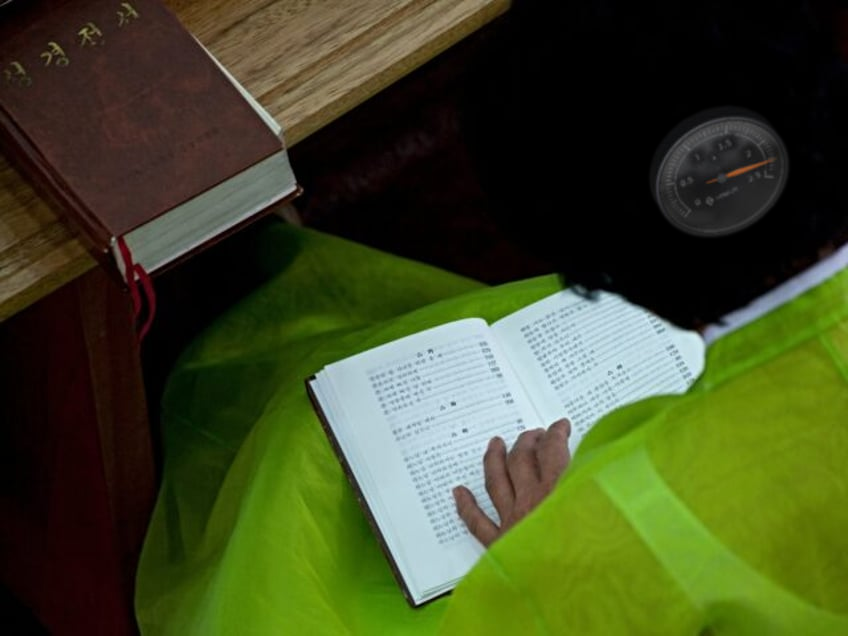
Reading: 2.25 A
